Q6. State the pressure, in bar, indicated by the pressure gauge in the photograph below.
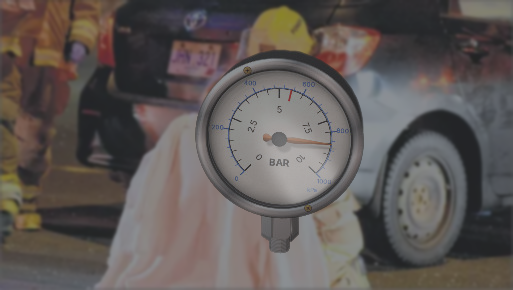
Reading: 8.5 bar
